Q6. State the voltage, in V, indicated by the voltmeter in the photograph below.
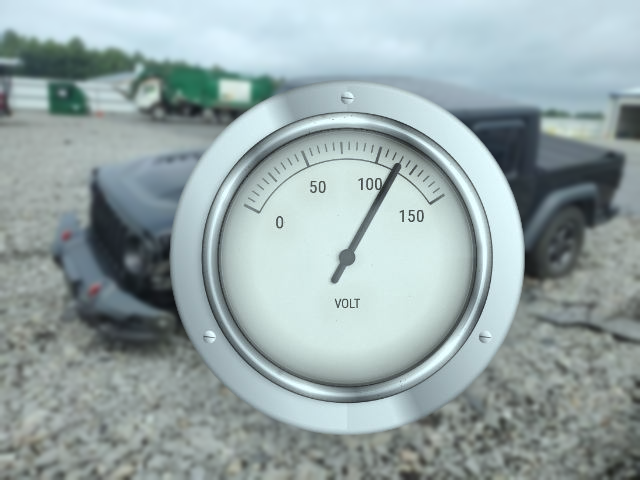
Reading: 115 V
